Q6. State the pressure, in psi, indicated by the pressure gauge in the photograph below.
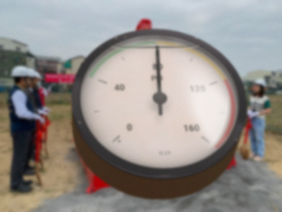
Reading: 80 psi
